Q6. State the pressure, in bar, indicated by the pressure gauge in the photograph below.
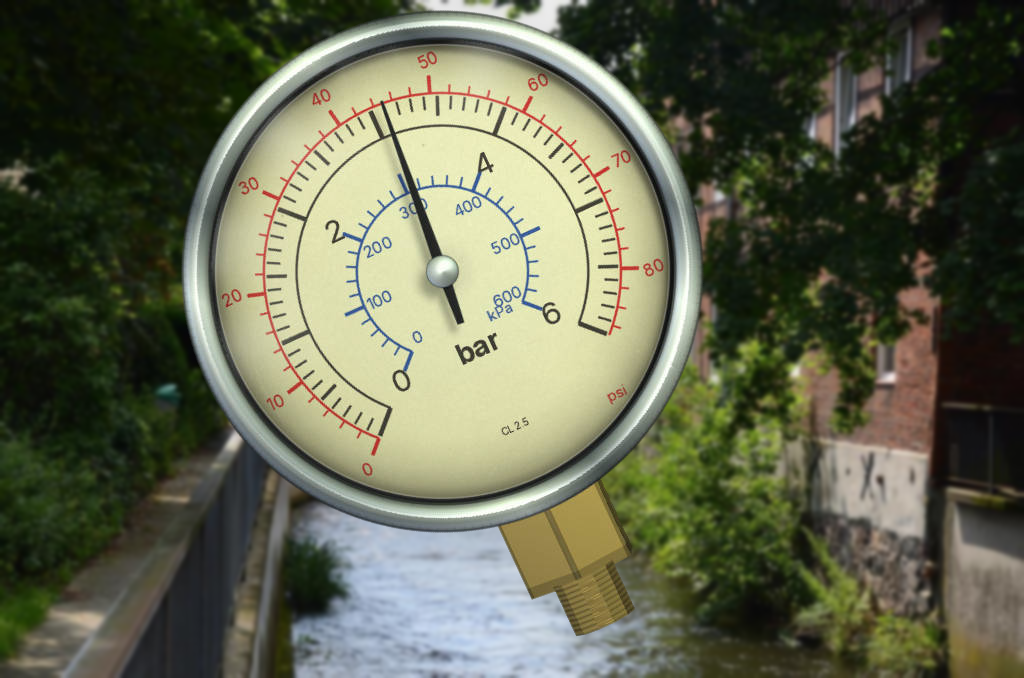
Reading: 3.1 bar
